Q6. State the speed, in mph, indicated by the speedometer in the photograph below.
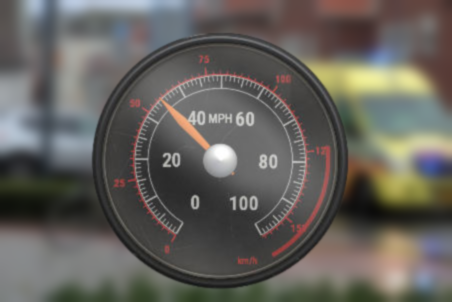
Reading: 35 mph
